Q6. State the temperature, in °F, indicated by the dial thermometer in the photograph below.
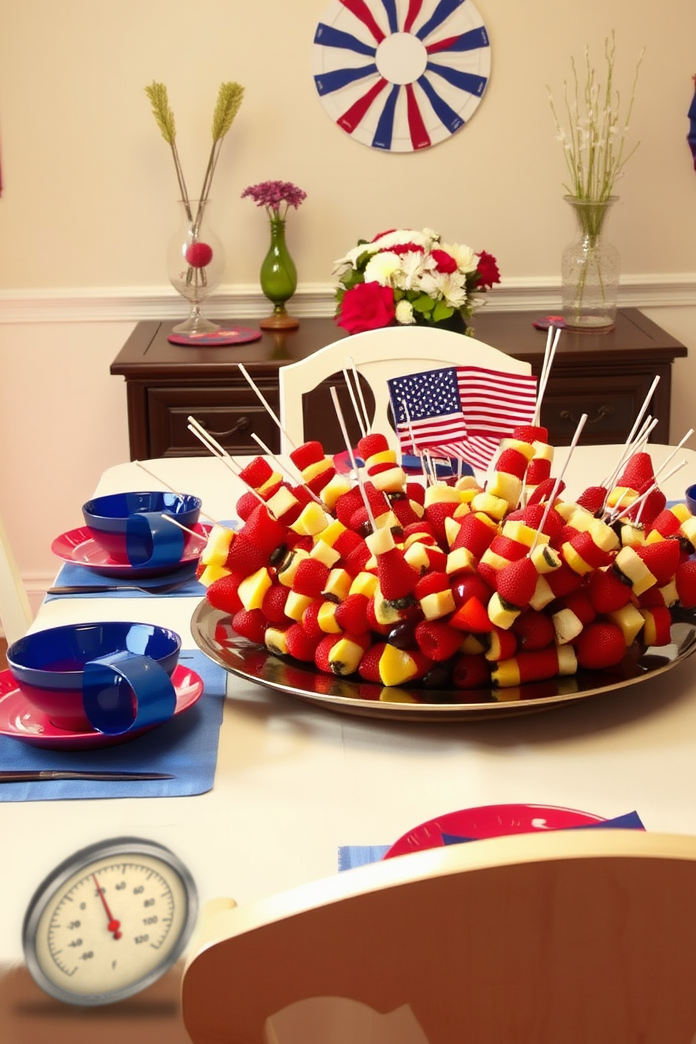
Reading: 20 °F
